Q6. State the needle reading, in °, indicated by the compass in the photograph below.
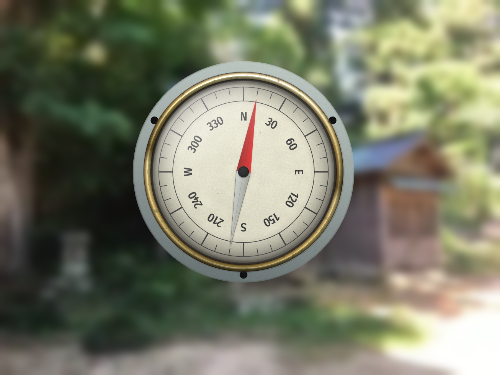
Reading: 10 °
